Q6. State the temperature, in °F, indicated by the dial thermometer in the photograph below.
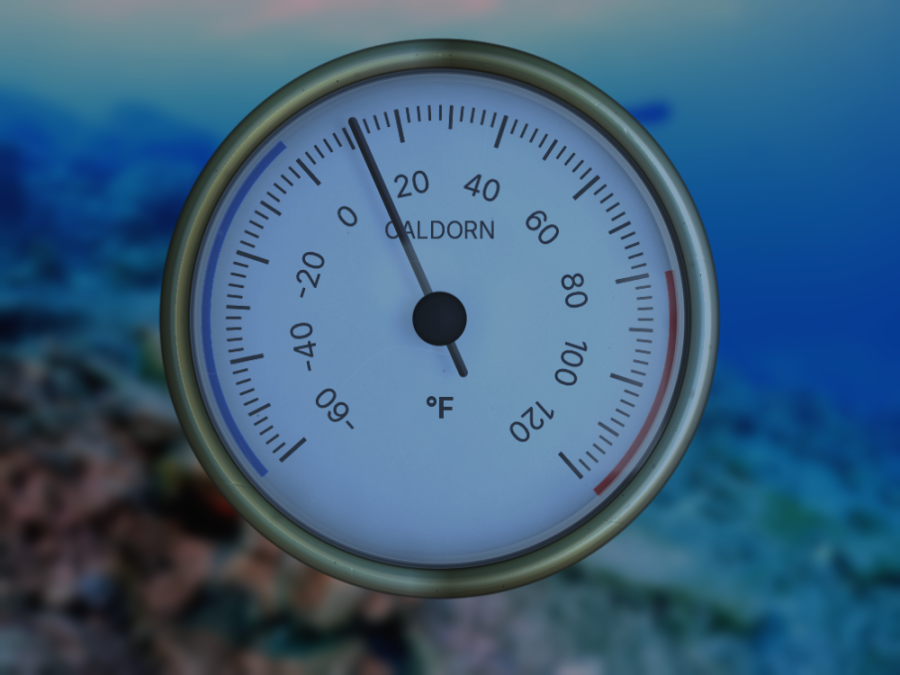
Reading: 12 °F
